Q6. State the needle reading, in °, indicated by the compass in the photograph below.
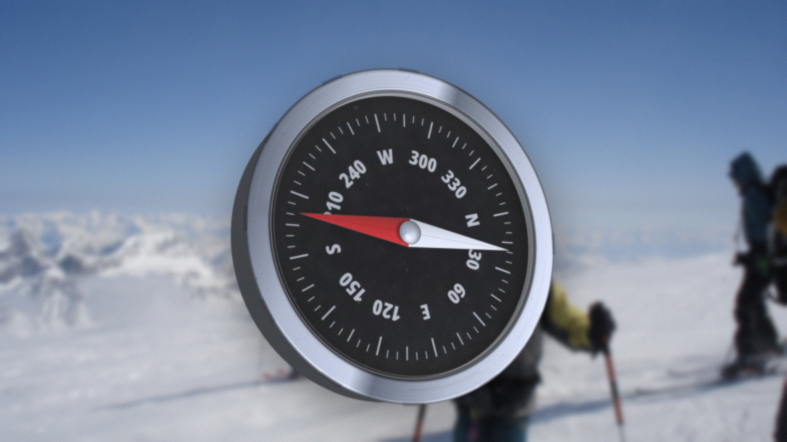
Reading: 200 °
